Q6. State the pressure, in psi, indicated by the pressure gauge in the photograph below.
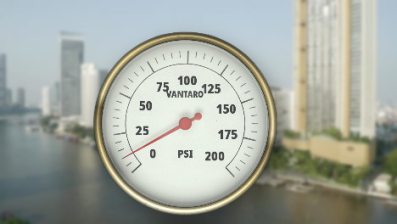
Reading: 10 psi
